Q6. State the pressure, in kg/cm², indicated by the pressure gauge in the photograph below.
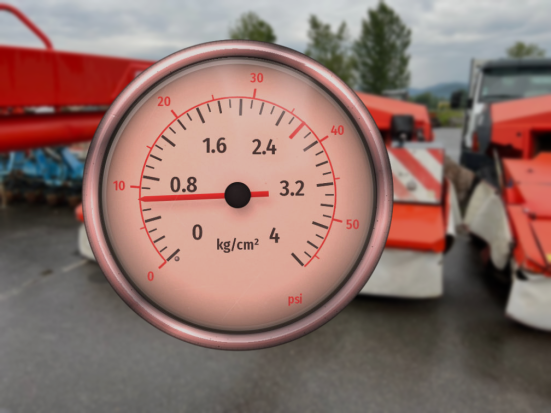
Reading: 0.6 kg/cm²
